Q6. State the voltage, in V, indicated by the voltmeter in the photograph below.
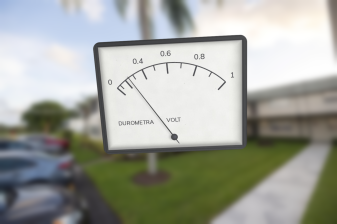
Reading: 0.25 V
